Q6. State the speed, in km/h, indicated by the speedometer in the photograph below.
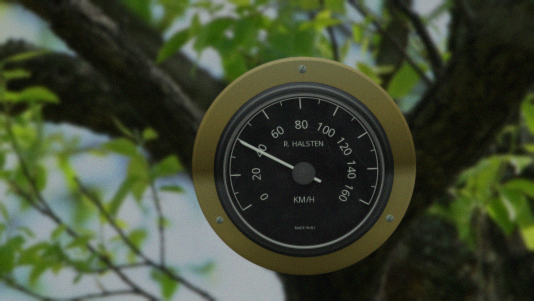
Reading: 40 km/h
